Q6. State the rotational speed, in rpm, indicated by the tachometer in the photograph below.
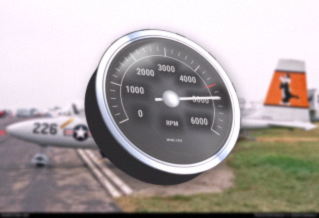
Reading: 5000 rpm
